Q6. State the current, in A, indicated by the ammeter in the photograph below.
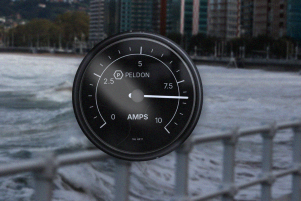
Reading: 8.25 A
